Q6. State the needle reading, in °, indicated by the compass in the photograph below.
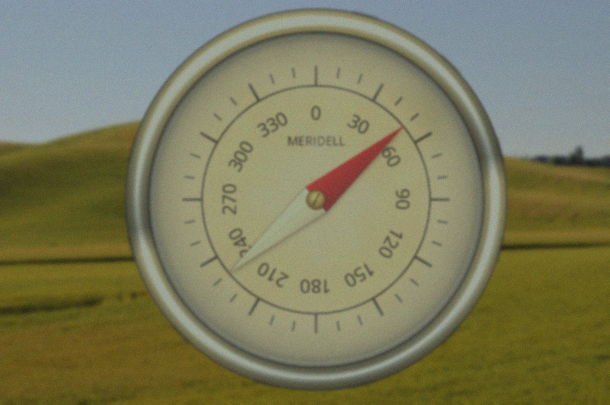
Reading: 50 °
